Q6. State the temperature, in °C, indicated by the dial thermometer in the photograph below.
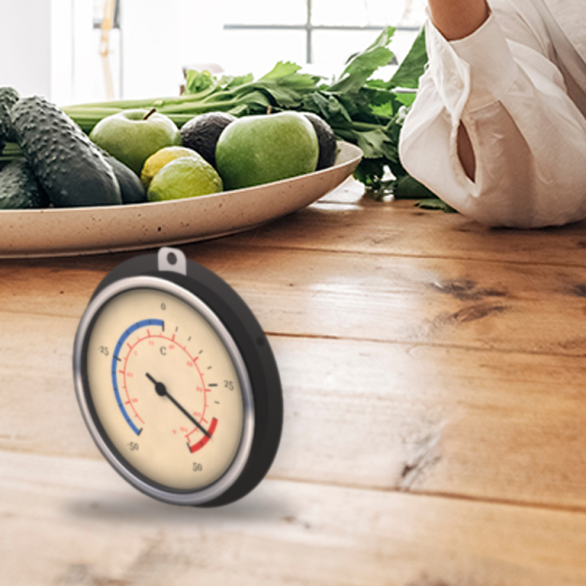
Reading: 40 °C
